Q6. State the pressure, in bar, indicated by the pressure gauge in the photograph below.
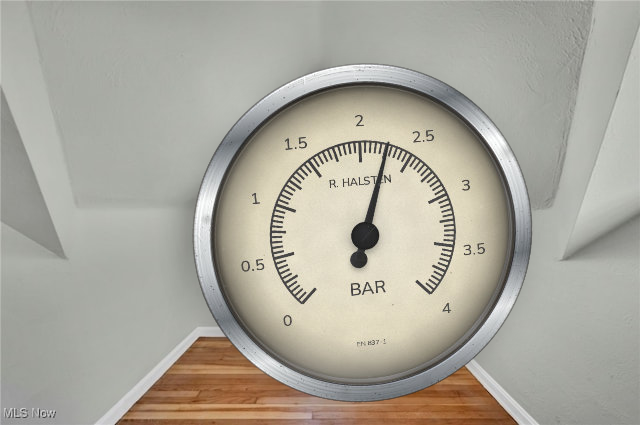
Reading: 2.25 bar
